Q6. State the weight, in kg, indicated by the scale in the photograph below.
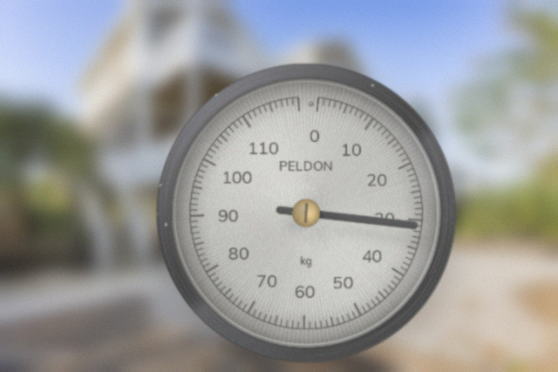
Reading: 31 kg
